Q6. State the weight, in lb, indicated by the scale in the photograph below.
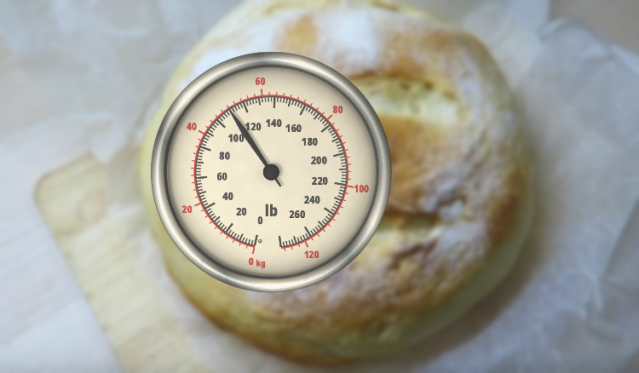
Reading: 110 lb
